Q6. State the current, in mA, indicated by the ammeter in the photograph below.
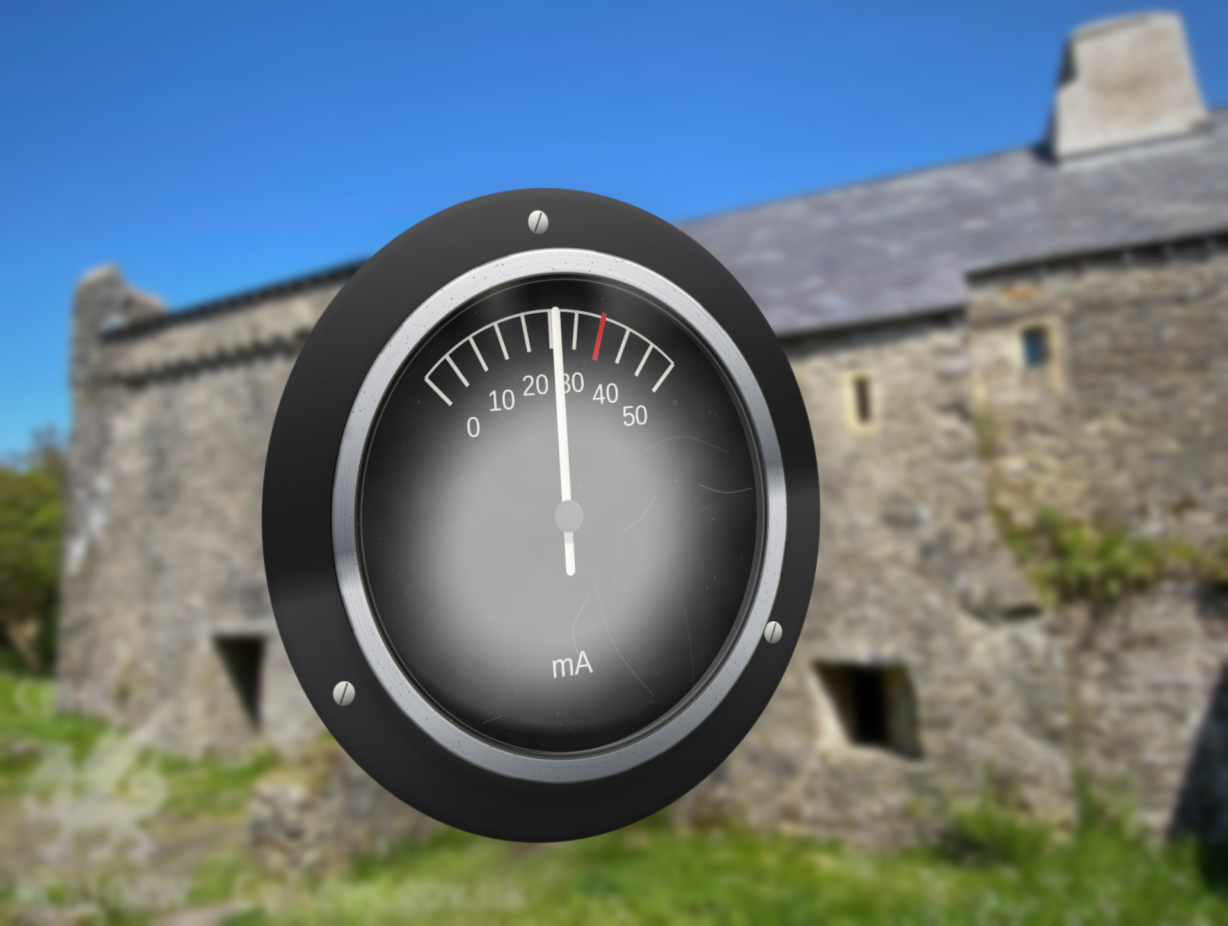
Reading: 25 mA
